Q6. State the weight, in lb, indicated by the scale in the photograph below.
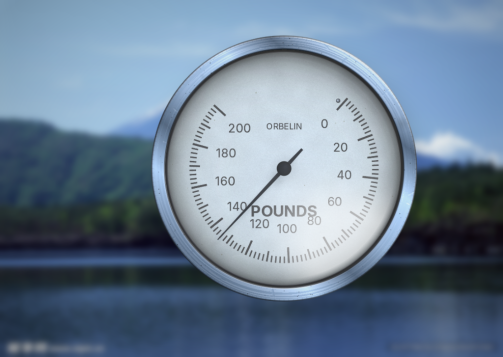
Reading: 134 lb
